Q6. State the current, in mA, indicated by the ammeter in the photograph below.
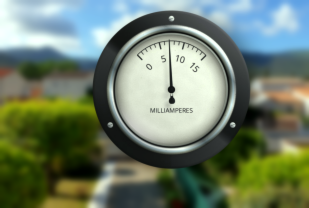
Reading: 7 mA
